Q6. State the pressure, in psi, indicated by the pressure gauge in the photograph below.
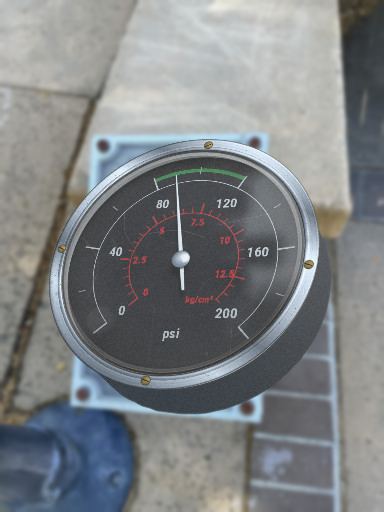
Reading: 90 psi
